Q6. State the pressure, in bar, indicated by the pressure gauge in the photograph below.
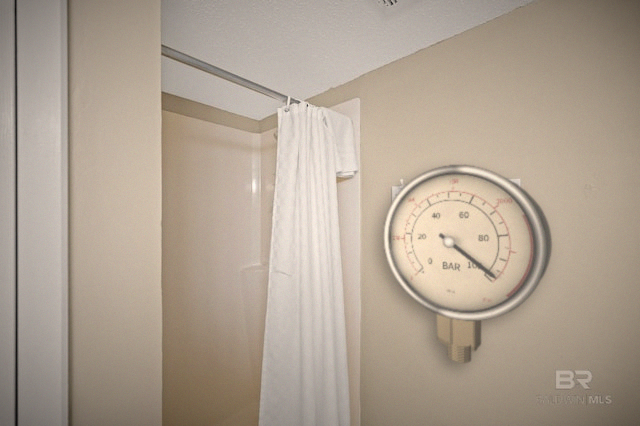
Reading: 97.5 bar
